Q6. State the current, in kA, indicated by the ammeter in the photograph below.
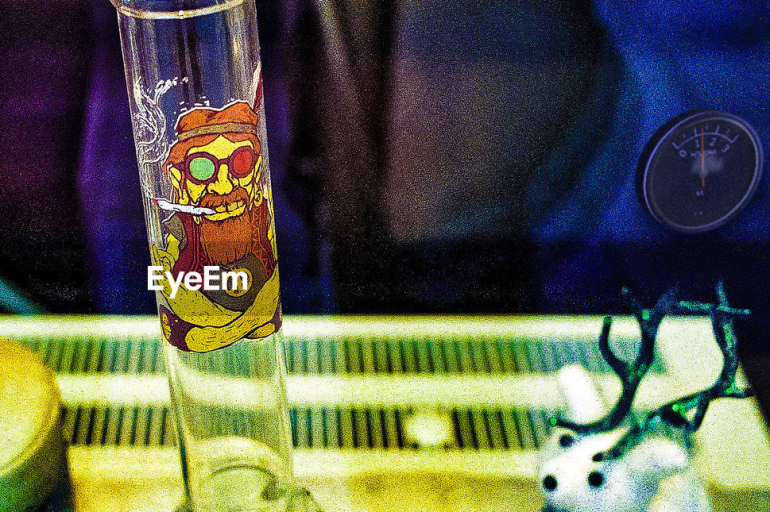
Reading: 1.25 kA
